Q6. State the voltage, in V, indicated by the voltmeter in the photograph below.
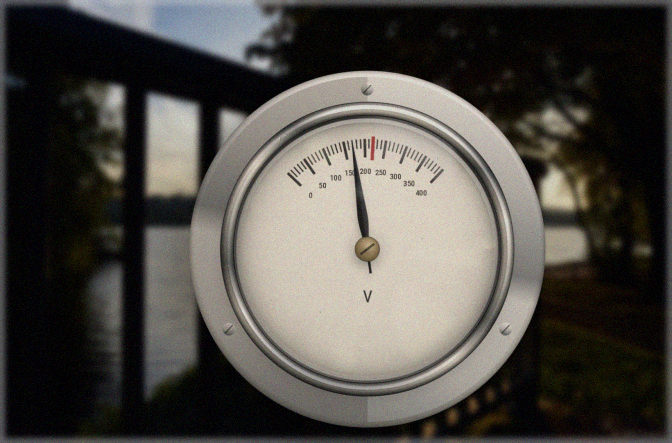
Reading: 170 V
